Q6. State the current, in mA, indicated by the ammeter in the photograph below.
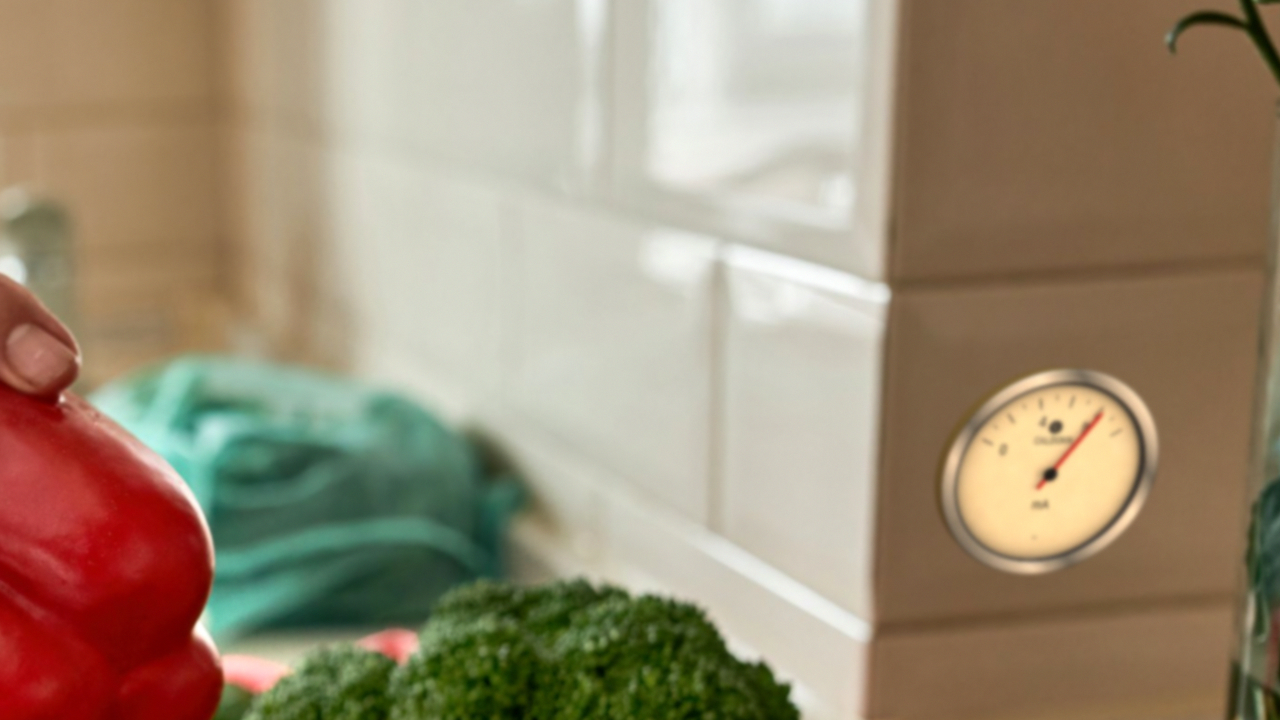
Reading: 8 mA
